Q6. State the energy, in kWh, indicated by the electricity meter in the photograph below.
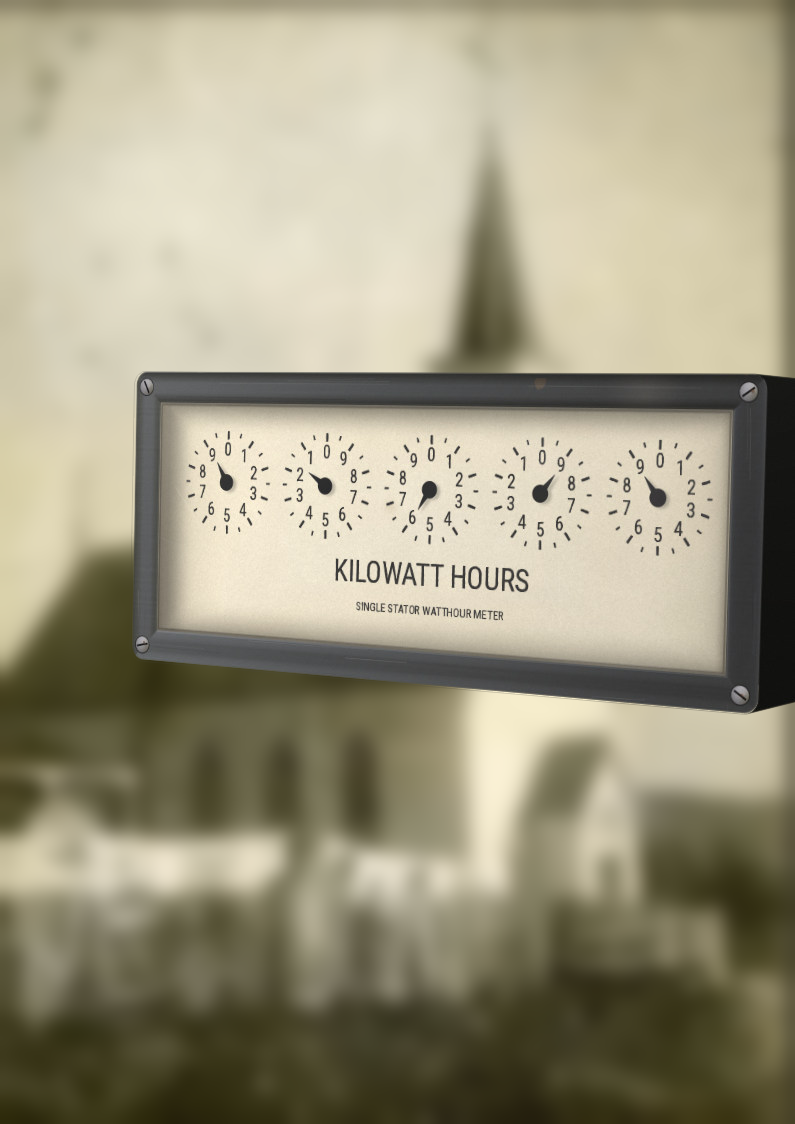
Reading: 91589 kWh
